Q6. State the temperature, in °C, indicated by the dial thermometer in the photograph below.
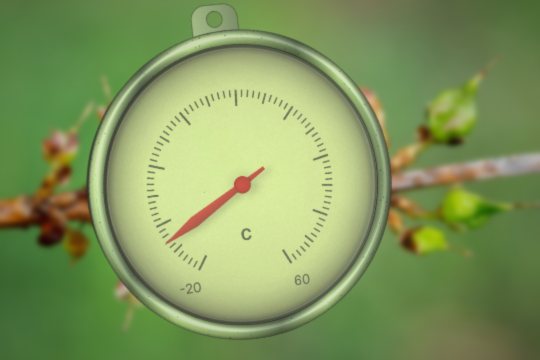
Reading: -13 °C
